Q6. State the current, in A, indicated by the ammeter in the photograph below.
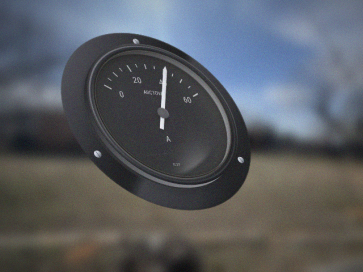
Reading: 40 A
